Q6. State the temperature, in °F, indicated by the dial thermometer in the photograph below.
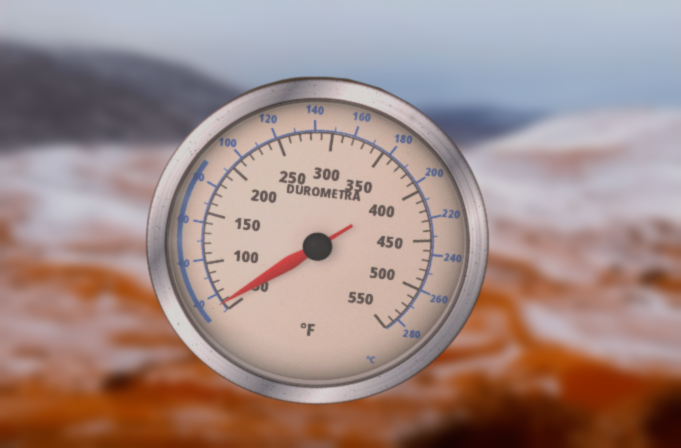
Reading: 60 °F
